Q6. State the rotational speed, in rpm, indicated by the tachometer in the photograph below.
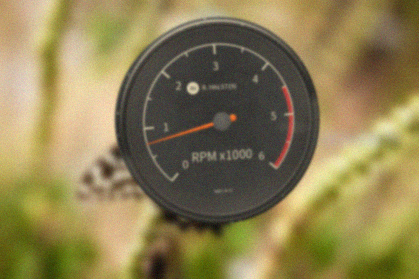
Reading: 750 rpm
